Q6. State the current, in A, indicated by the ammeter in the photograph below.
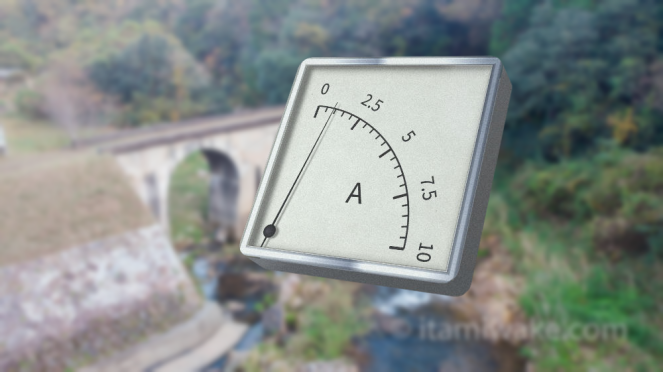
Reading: 1 A
